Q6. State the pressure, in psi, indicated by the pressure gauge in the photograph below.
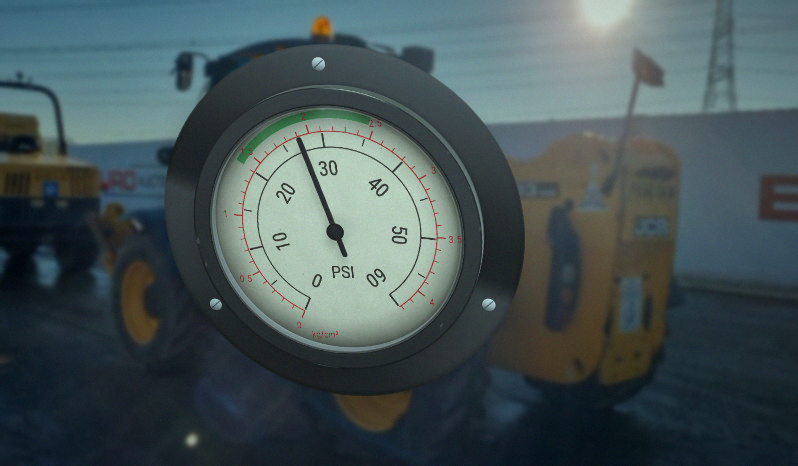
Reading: 27.5 psi
